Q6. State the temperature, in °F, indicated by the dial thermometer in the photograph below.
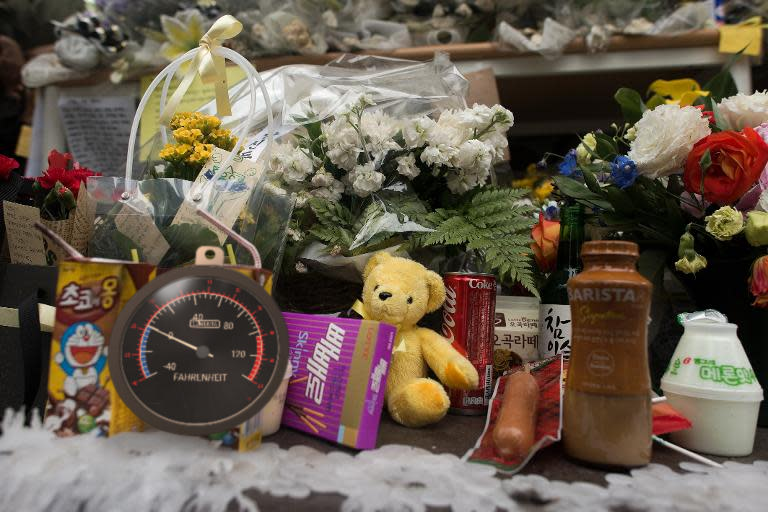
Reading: 0 °F
